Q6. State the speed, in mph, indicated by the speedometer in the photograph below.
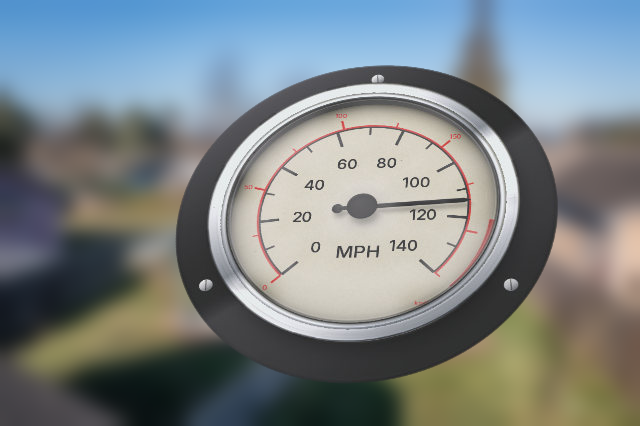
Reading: 115 mph
